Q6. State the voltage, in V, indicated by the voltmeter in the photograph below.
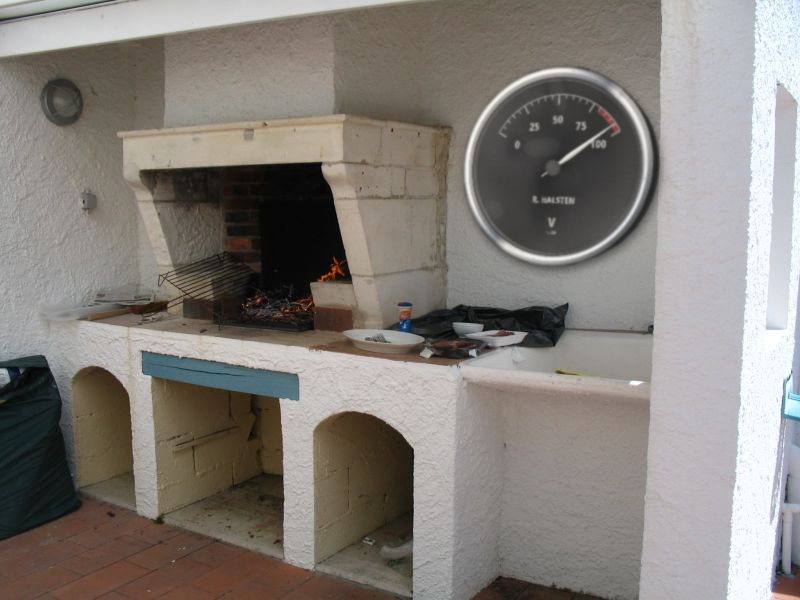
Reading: 95 V
